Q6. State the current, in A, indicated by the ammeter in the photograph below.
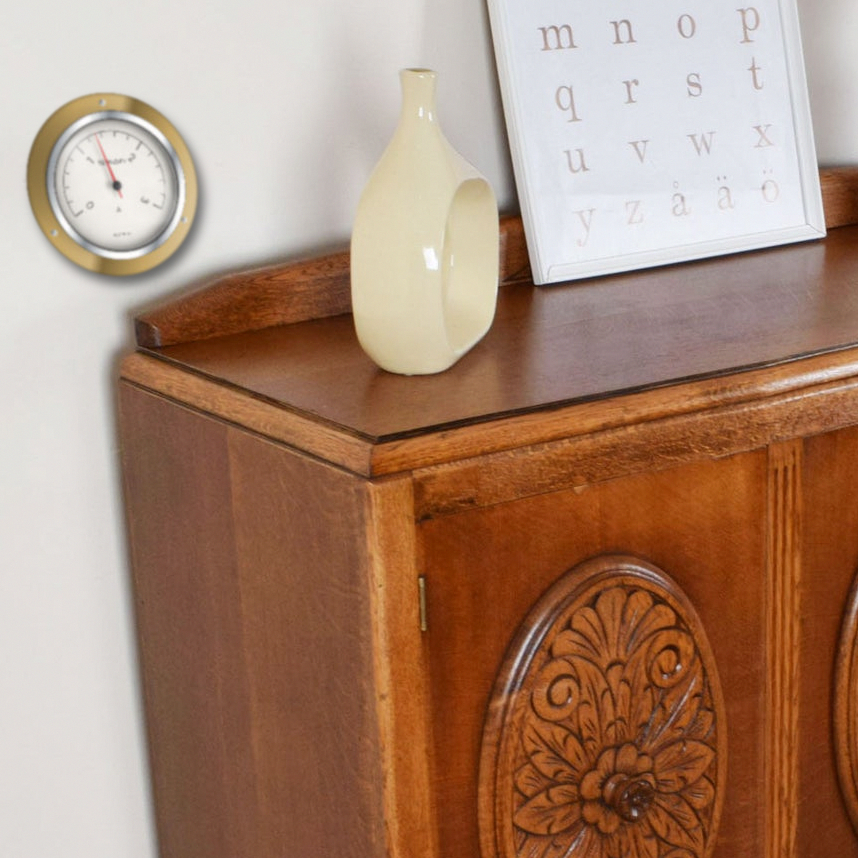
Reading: 1.3 A
